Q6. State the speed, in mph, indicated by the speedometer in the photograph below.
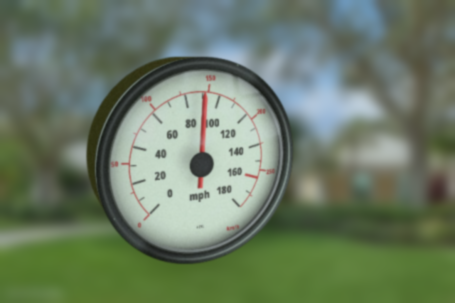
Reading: 90 mph
